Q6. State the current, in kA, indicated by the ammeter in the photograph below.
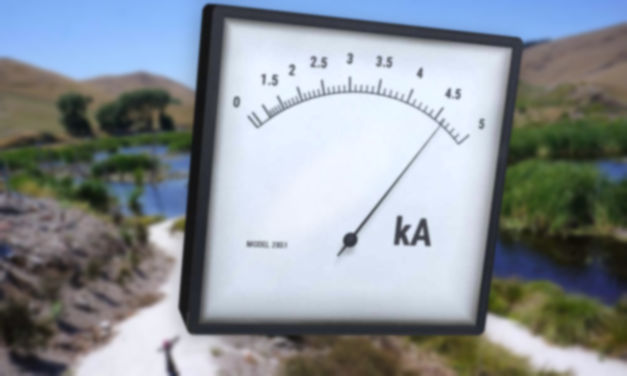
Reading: 4.6 kA
